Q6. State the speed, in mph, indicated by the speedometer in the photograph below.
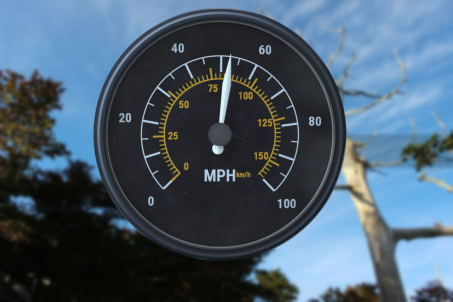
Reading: 52.5 mph
